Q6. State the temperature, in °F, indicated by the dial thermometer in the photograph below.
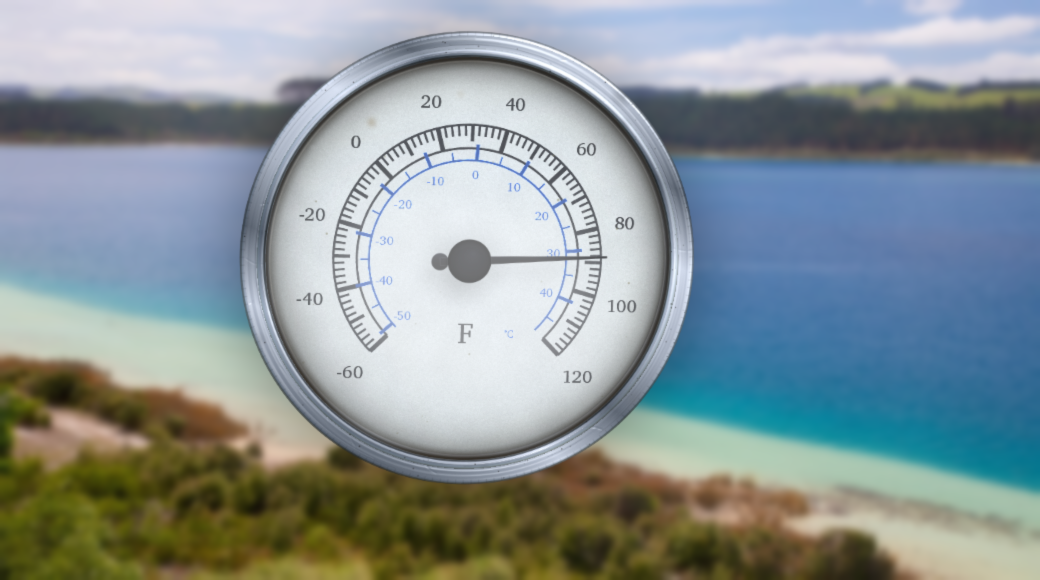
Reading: 88 °F
